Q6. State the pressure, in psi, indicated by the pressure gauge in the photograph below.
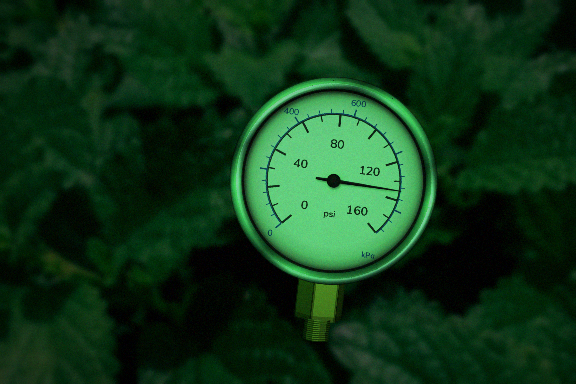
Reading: 135 psi
